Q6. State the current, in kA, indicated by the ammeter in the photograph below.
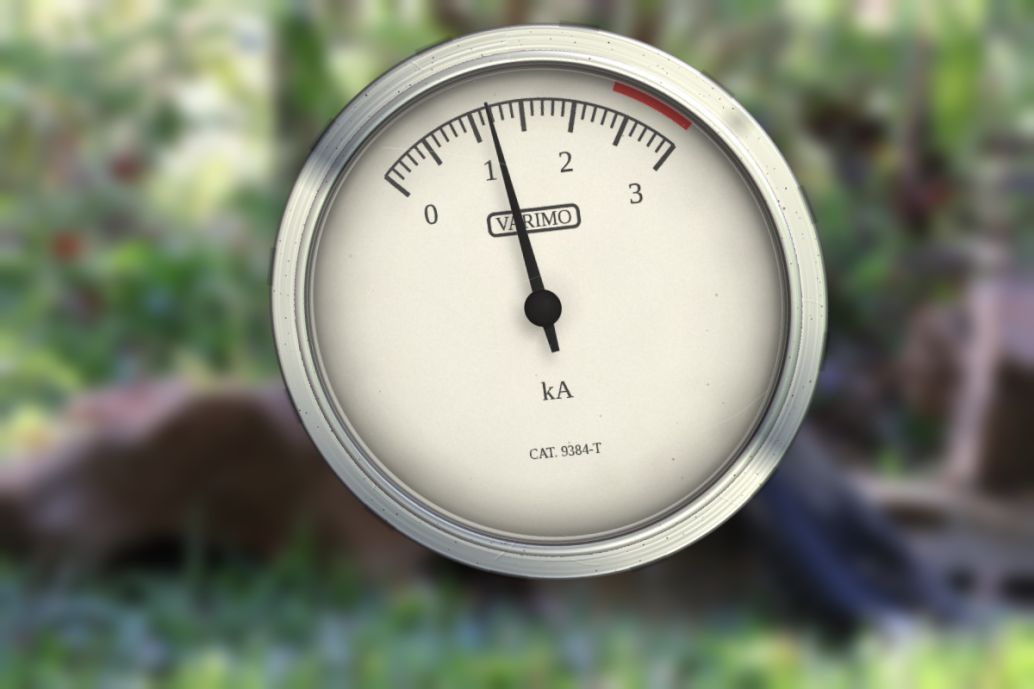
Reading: 1.2 kA
